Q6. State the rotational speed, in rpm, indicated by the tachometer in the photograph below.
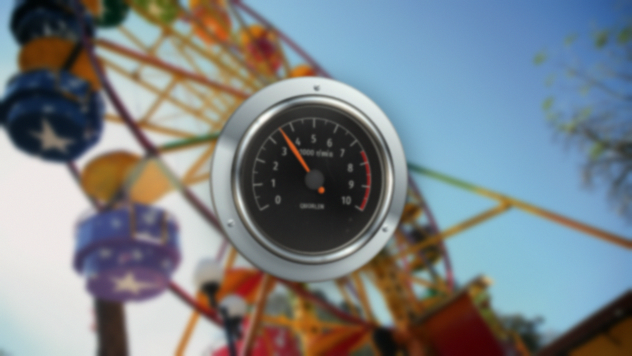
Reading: 3500 rpm
